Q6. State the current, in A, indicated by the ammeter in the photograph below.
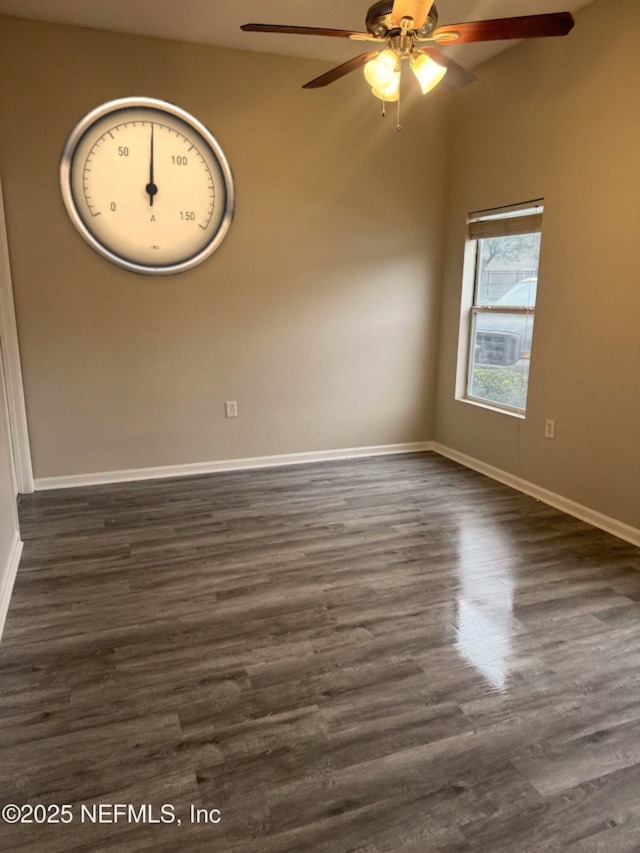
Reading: 75 A
